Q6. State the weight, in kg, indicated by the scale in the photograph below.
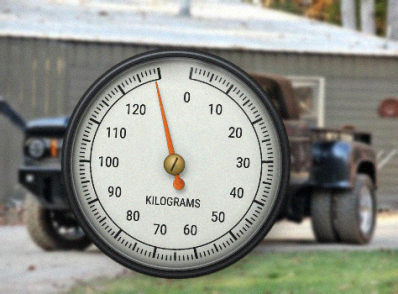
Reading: 129 kg
